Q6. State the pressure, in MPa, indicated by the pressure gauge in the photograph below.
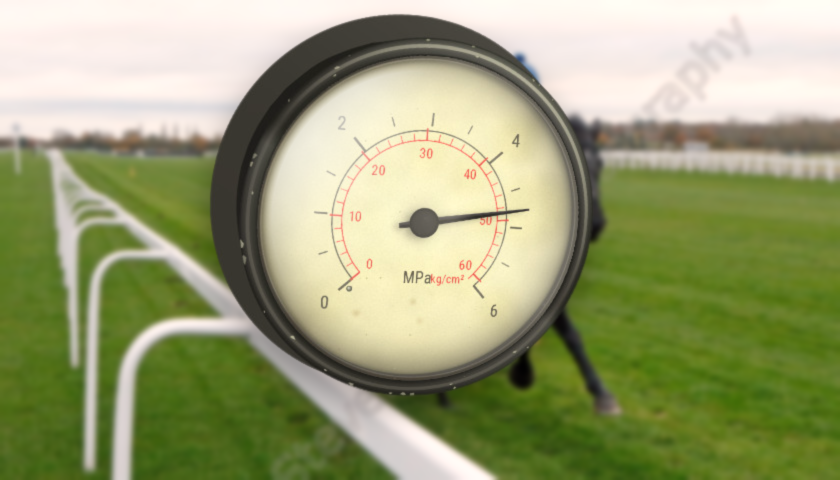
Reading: 4.75 MPa
